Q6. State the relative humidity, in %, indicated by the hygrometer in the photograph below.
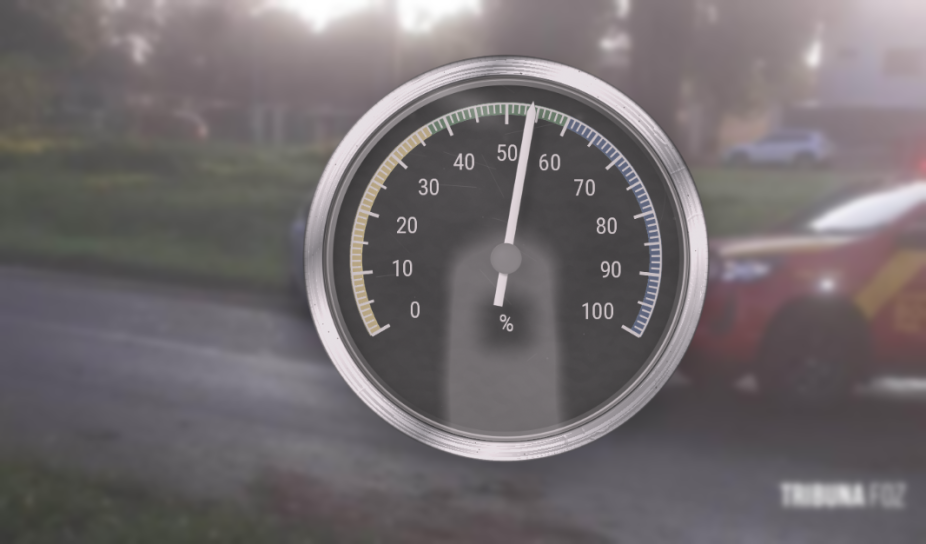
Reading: 54 %
